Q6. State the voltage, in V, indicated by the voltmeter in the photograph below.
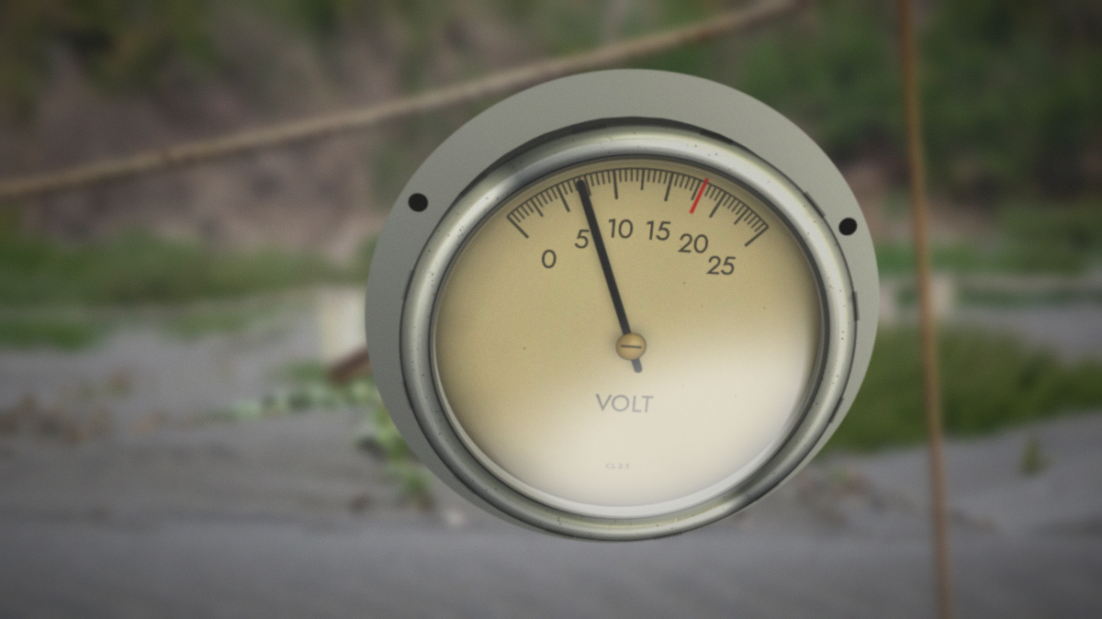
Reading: 7 V
